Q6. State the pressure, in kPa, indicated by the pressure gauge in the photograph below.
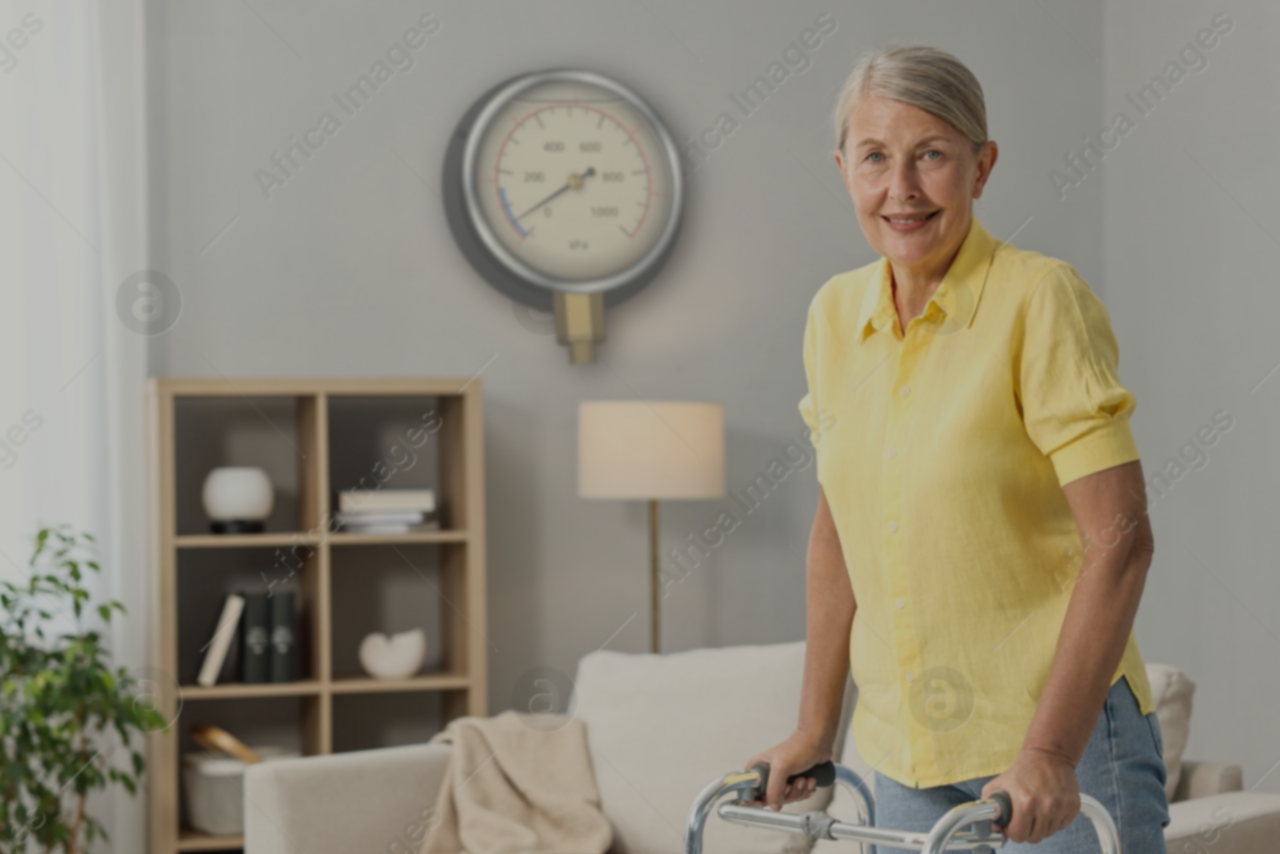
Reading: 50 kPa
